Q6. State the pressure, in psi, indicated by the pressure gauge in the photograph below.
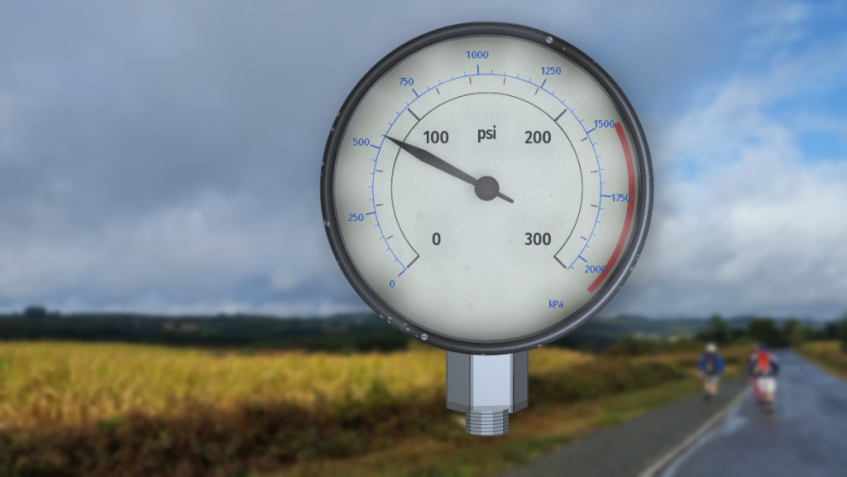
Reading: 80 psi
